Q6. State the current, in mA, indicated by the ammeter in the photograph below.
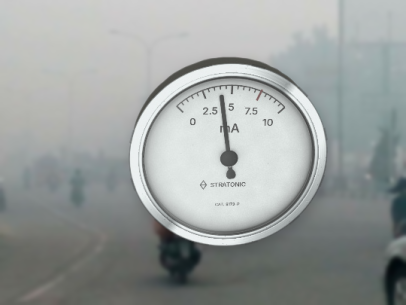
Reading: 4 mA
